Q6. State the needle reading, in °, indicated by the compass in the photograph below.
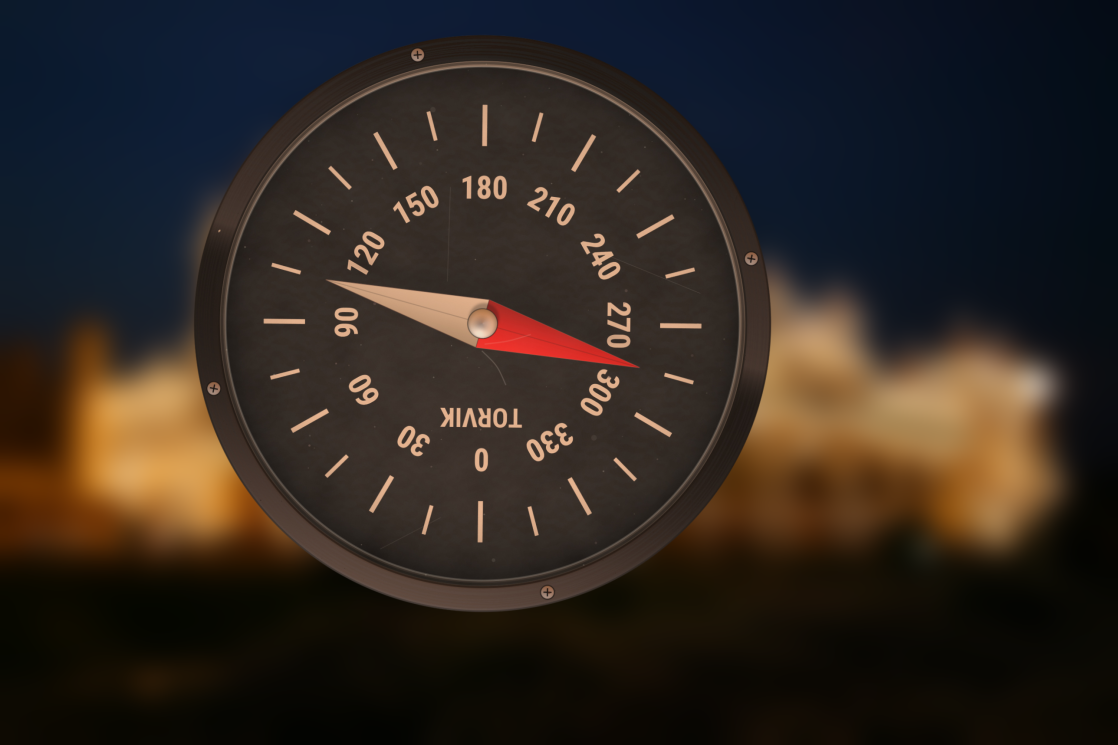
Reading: 285 °
